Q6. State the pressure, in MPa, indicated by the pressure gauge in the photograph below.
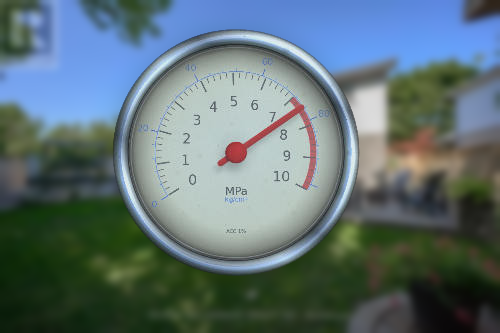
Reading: 7.4 MPa
